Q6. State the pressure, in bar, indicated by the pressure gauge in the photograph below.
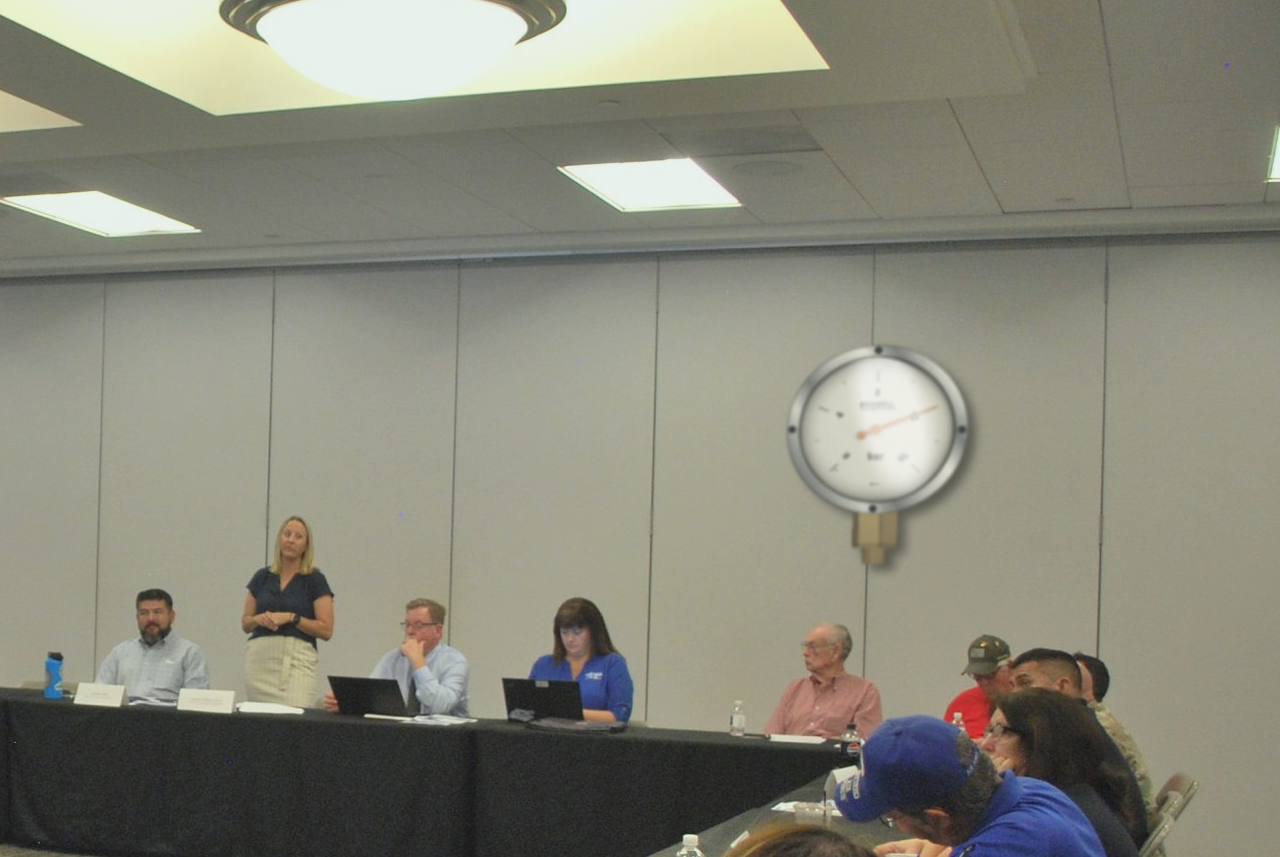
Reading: 12 bar
